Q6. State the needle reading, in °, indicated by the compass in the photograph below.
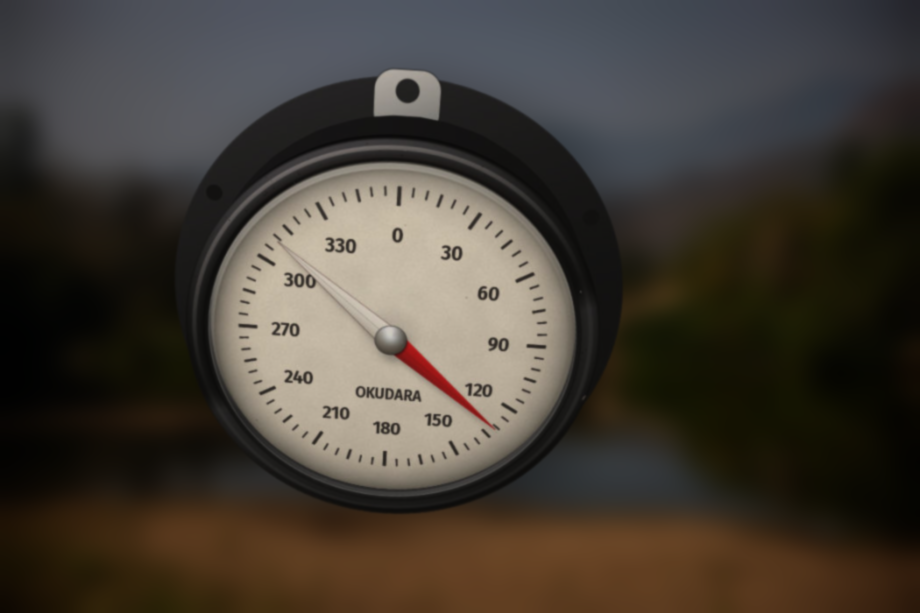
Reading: 130 °
